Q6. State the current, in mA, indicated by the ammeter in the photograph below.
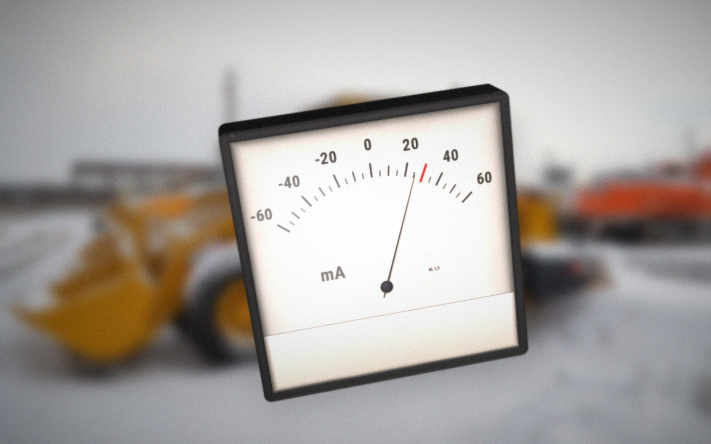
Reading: 25 mA
